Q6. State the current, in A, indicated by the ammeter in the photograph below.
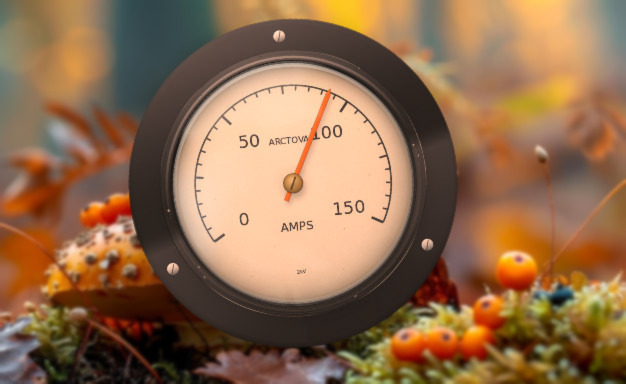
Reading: 92.5 A
